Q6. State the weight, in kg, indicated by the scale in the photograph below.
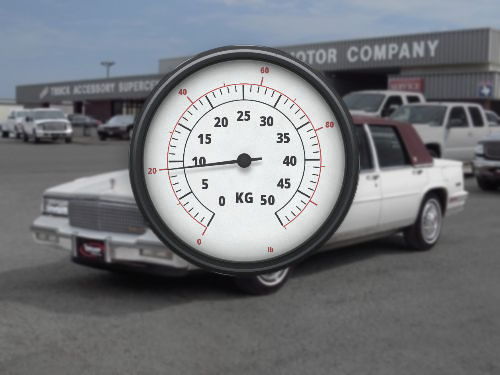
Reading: 9 kg
